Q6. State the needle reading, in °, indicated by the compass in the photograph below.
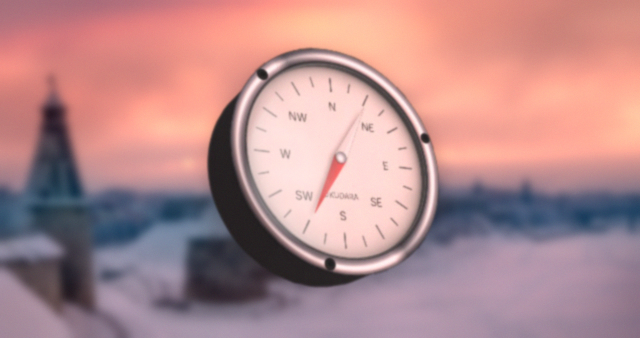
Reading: 210 °
